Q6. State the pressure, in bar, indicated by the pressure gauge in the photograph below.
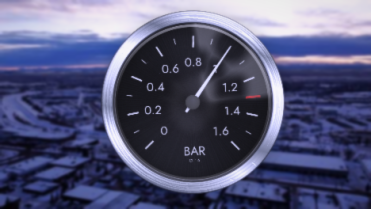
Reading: 1 bar
